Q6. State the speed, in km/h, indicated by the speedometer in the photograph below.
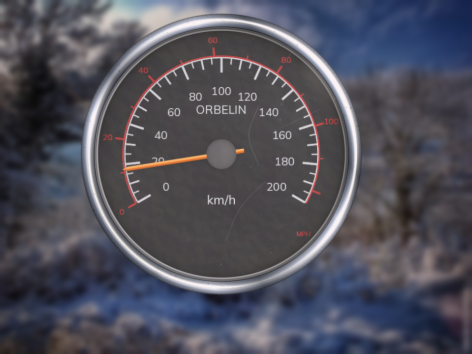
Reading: 17.5 km/h
